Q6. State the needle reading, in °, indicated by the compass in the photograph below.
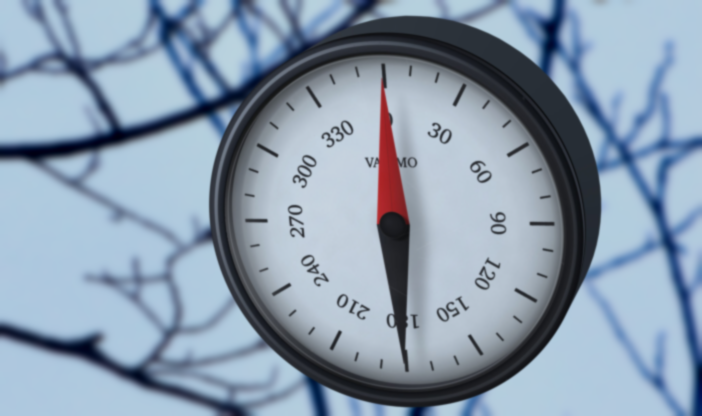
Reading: 0 °
